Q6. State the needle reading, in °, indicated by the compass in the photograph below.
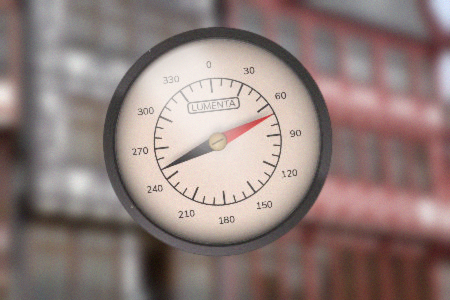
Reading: 70 °
